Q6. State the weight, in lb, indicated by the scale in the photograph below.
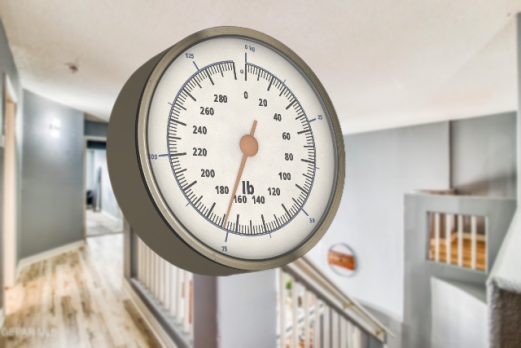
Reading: 170 lb
